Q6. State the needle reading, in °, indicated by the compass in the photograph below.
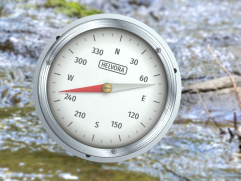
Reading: 250 °
